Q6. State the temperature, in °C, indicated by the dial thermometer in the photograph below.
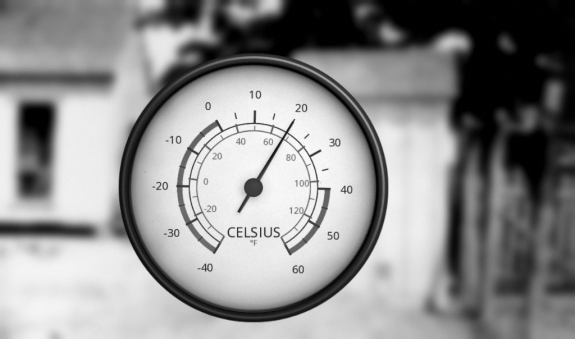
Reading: 20 °C
